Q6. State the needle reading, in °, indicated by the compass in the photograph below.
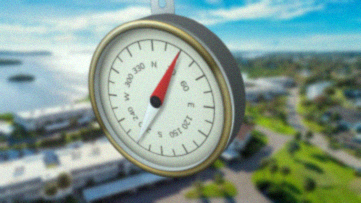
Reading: 30 °
